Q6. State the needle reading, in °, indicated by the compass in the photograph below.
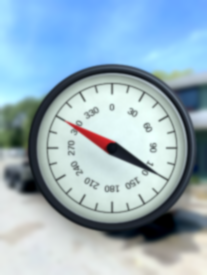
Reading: 300 °
